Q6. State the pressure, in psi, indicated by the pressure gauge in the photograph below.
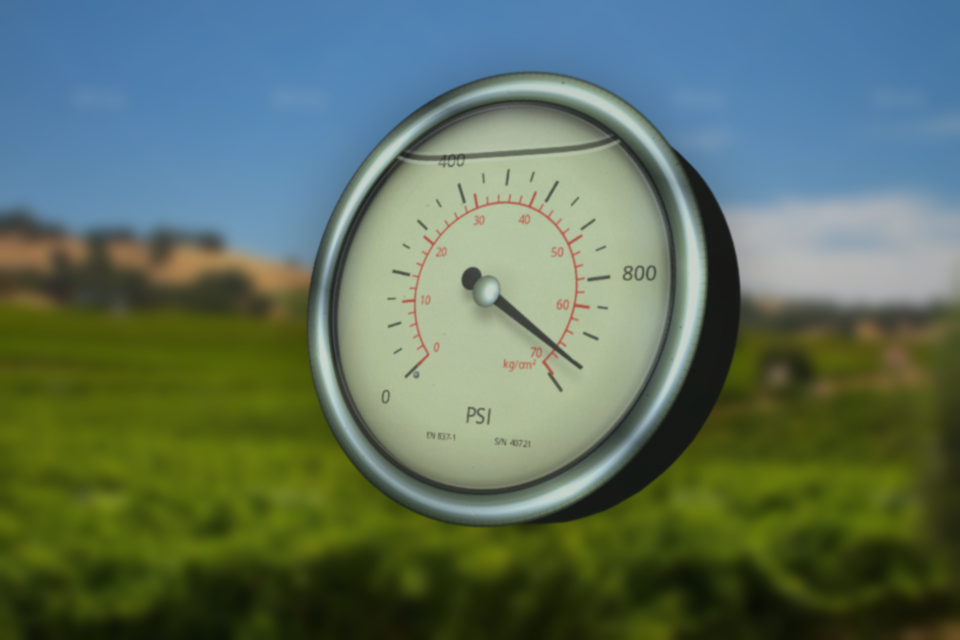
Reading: 950 psi
